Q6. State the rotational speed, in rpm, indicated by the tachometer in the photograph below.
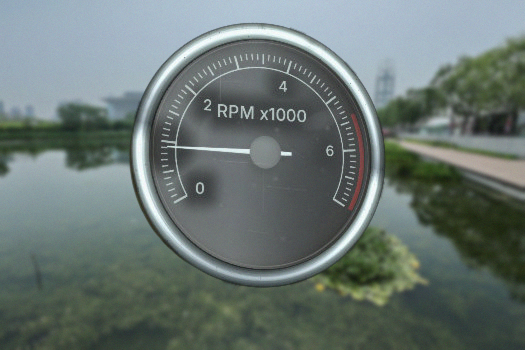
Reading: 900 rpm
